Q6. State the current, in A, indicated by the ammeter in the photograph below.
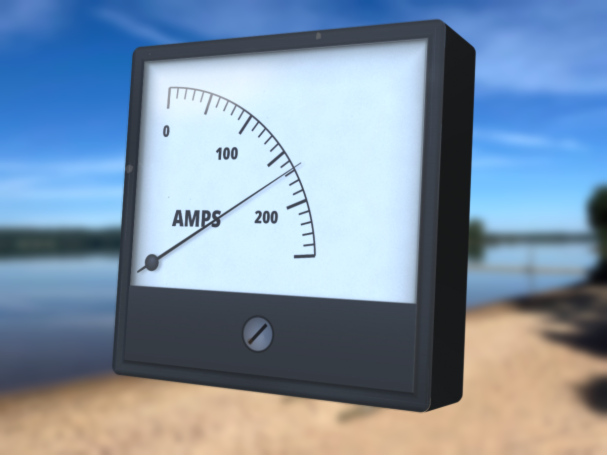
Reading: 170 A
